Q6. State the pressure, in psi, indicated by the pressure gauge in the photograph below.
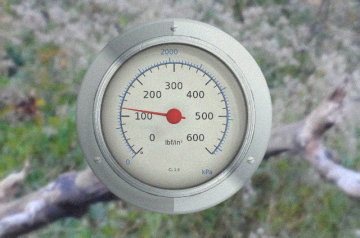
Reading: 120 psi
